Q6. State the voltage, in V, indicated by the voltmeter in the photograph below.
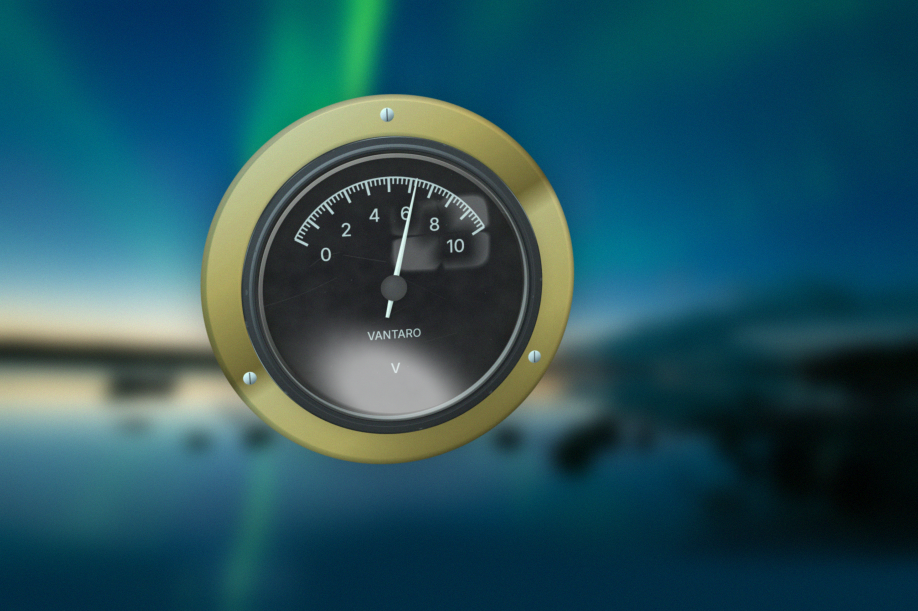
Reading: 6.2 V
